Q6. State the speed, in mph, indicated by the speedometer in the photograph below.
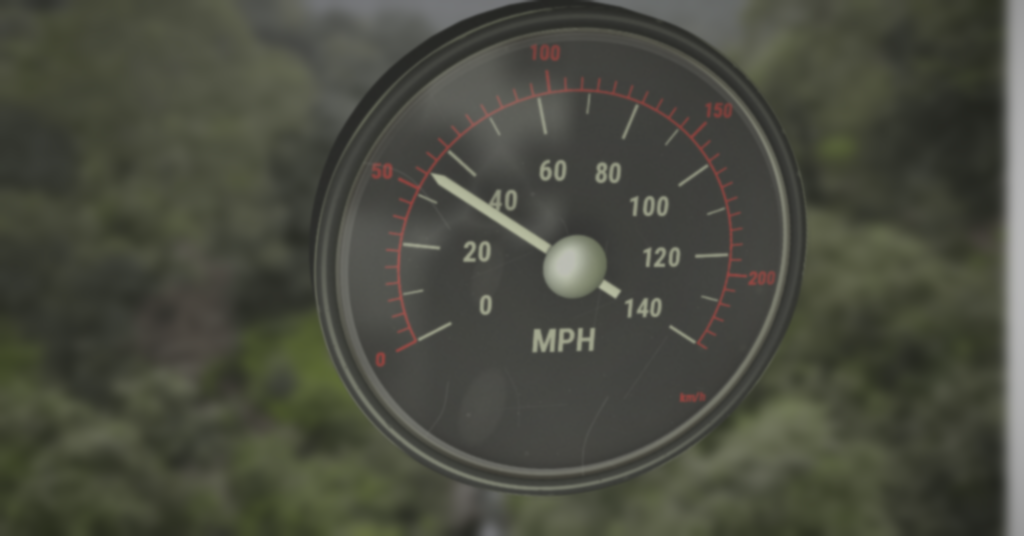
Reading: 35 mph
